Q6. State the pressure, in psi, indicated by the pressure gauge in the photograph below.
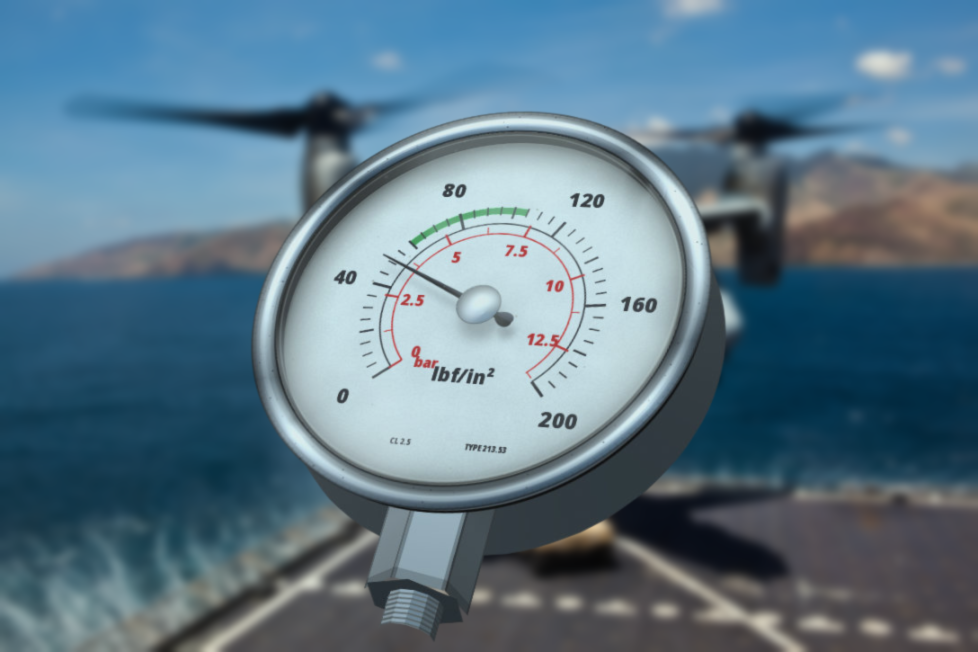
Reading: 50 psi
